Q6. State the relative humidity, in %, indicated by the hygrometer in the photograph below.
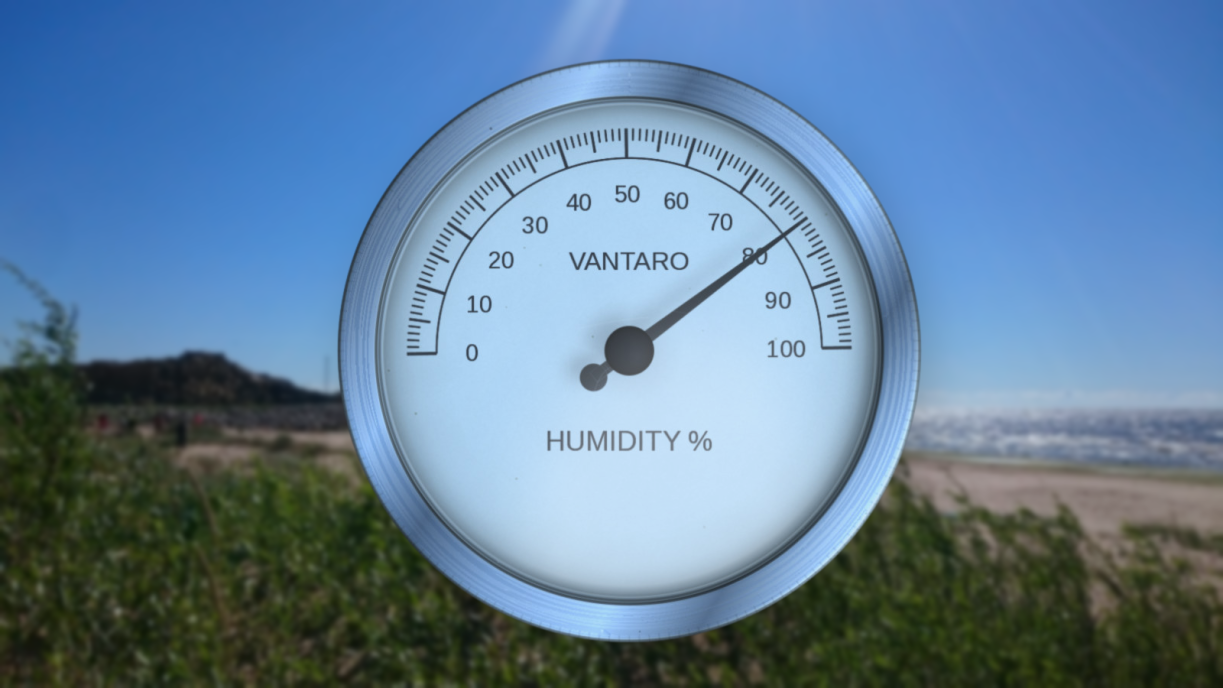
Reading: 80 %
